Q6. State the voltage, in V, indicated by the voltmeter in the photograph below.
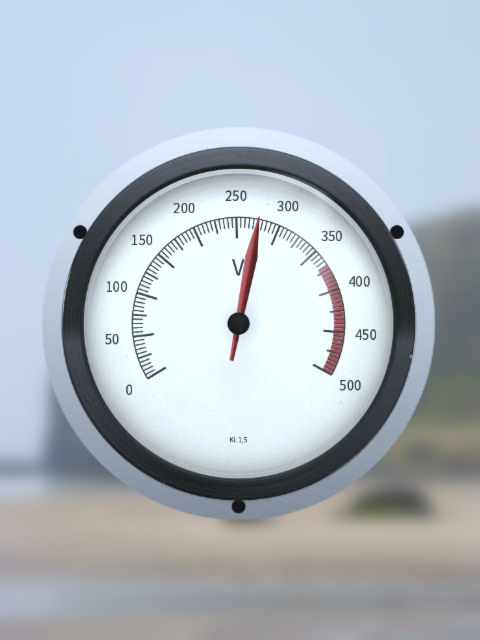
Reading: 275 V
